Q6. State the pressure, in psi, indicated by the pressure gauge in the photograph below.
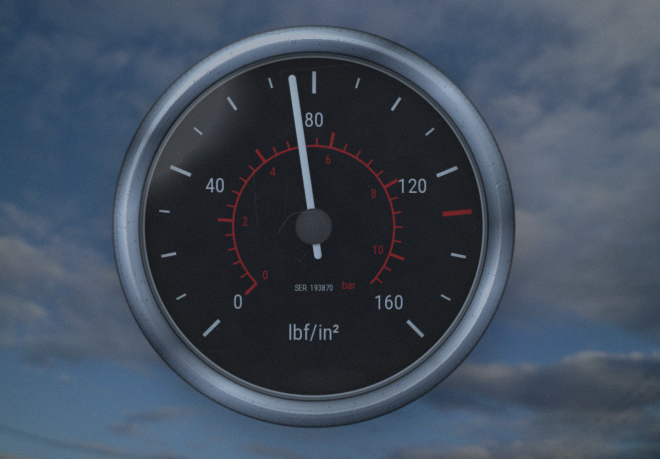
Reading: 75 psi
